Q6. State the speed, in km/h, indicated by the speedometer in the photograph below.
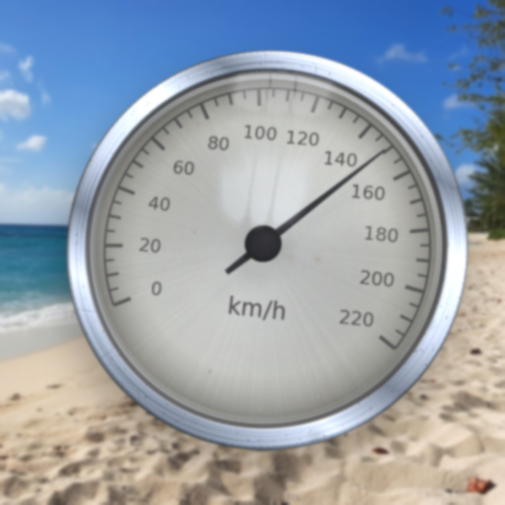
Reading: 150 km/h
